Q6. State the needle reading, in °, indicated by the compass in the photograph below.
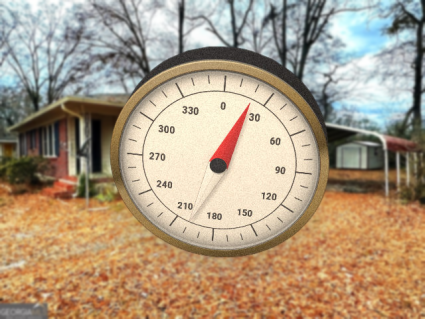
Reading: 20 °
